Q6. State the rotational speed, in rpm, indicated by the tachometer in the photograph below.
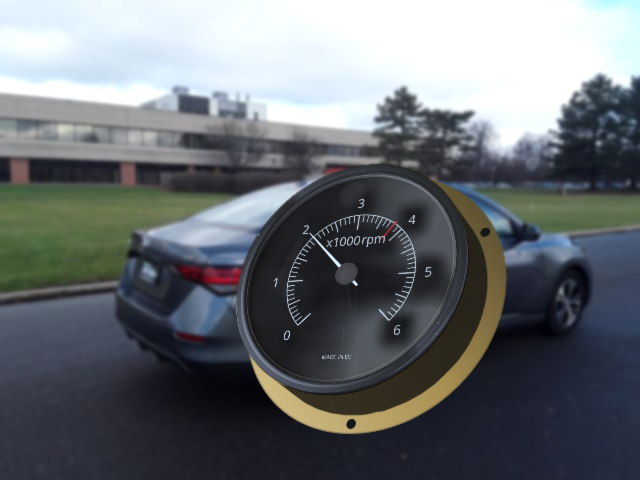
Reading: 2000 rpm
